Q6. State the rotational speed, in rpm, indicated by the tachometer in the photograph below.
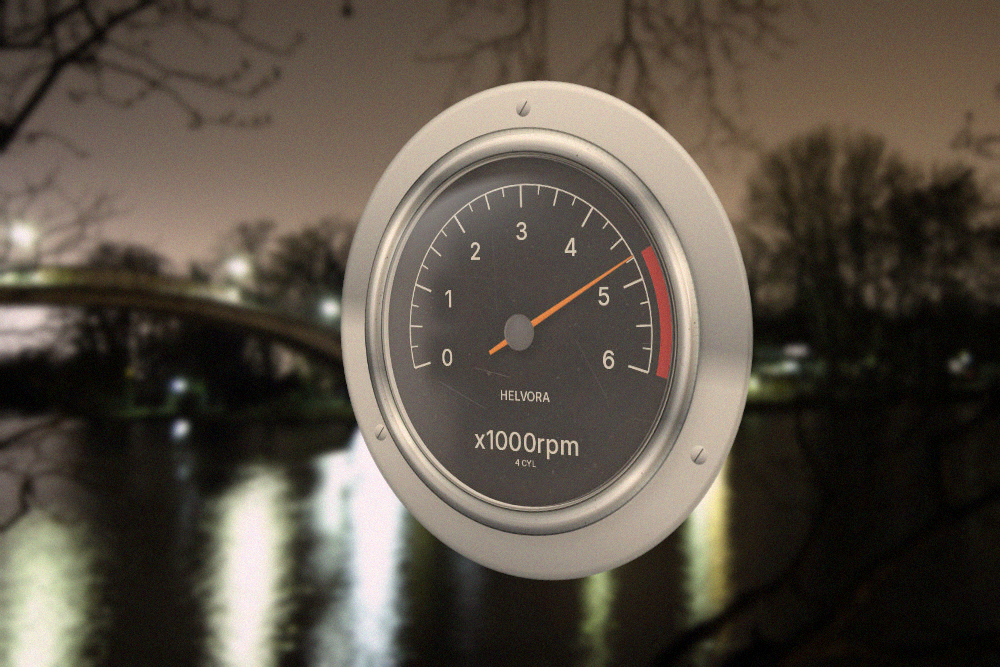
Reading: 4750 rpm
